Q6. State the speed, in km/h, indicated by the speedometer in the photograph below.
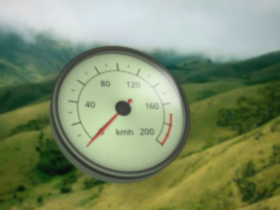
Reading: 0 km/h
